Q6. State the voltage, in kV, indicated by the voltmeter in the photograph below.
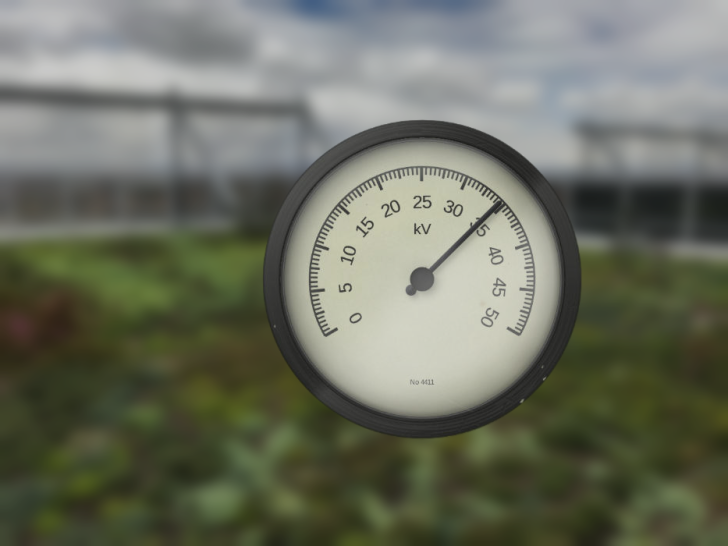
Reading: 34.5 kV
